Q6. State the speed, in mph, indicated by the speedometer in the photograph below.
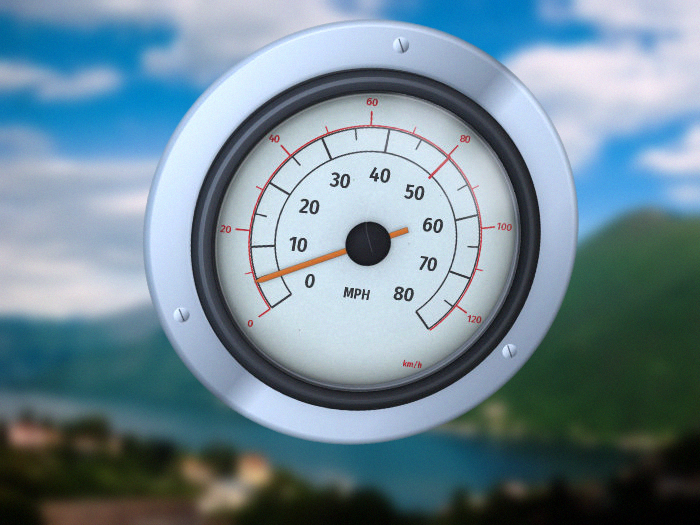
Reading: 5 mph
